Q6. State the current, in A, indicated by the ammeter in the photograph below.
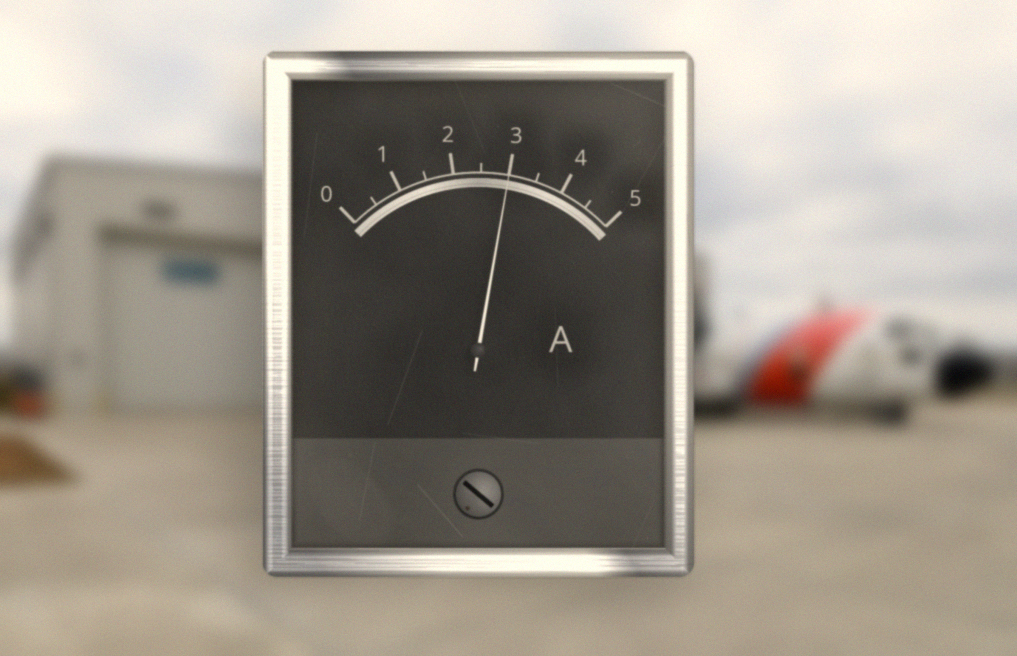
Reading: 3 A
